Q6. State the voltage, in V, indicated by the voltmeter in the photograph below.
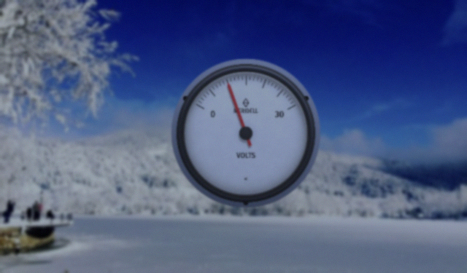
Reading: 10 V
